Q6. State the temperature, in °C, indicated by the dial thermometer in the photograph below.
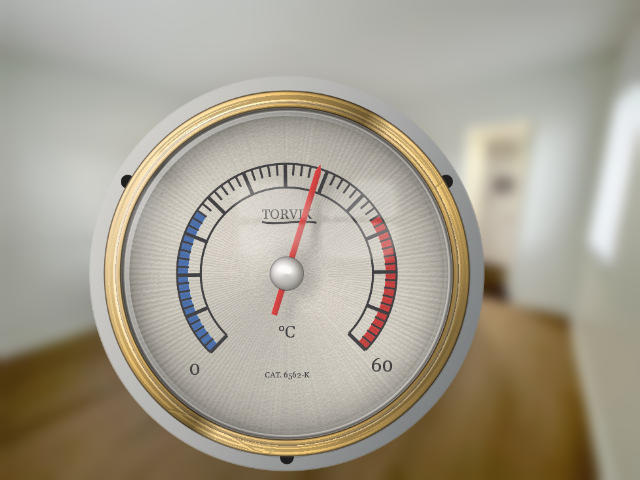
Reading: 34 °C
